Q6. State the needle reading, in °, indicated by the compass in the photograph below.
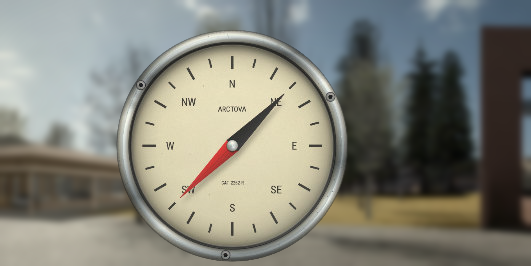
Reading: 225 °
